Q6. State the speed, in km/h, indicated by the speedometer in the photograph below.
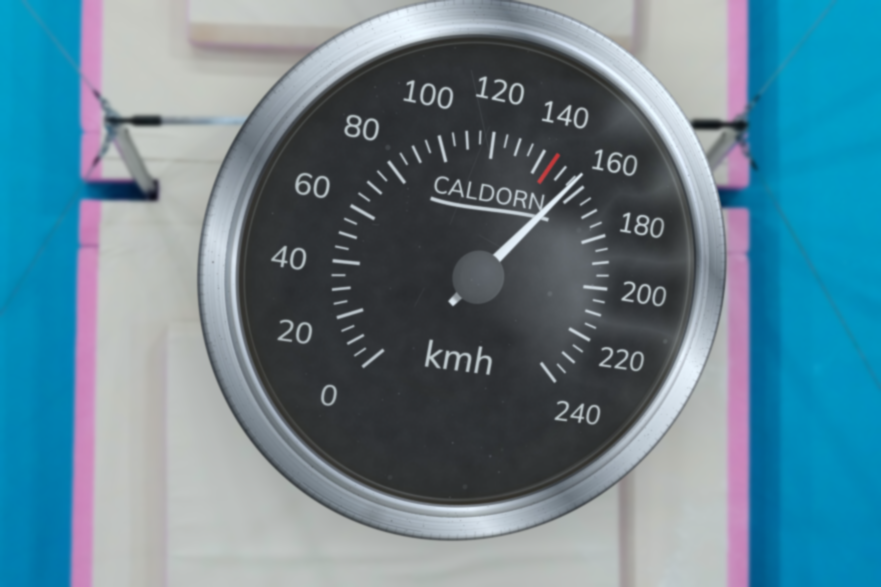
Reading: 155 km/h
